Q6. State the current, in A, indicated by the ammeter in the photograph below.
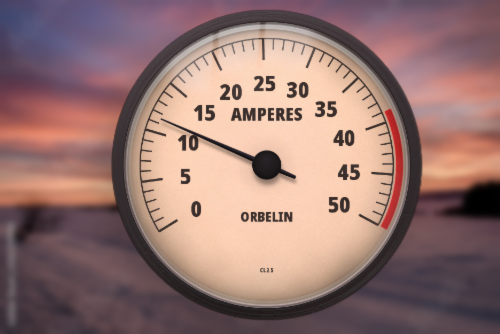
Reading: 11.5 A
